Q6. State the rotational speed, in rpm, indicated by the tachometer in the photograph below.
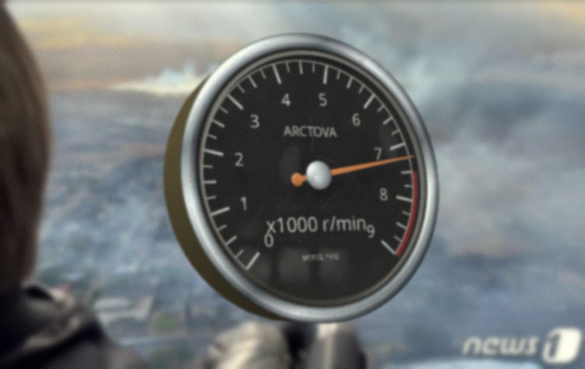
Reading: 7250 rpm
